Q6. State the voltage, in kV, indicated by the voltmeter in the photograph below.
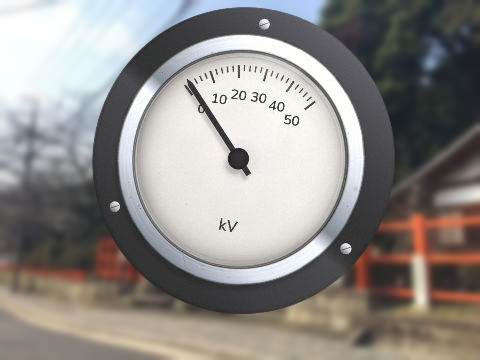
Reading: 2 kV
